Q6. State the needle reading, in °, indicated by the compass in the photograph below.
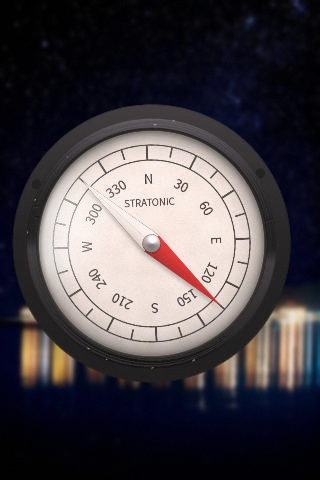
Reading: 135 °
